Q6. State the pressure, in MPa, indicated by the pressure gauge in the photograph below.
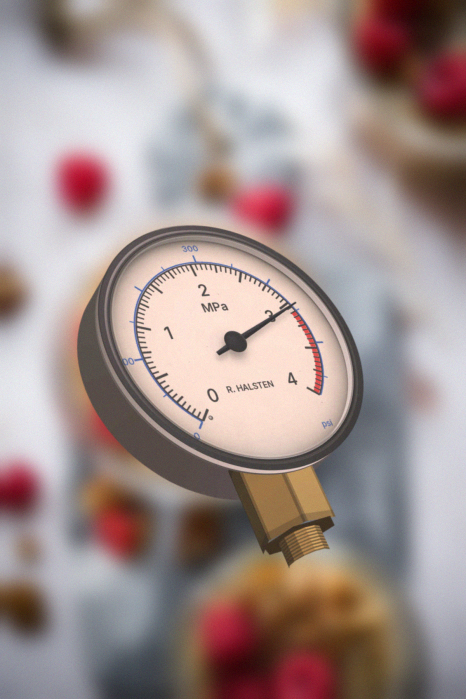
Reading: 3.05 MPa
